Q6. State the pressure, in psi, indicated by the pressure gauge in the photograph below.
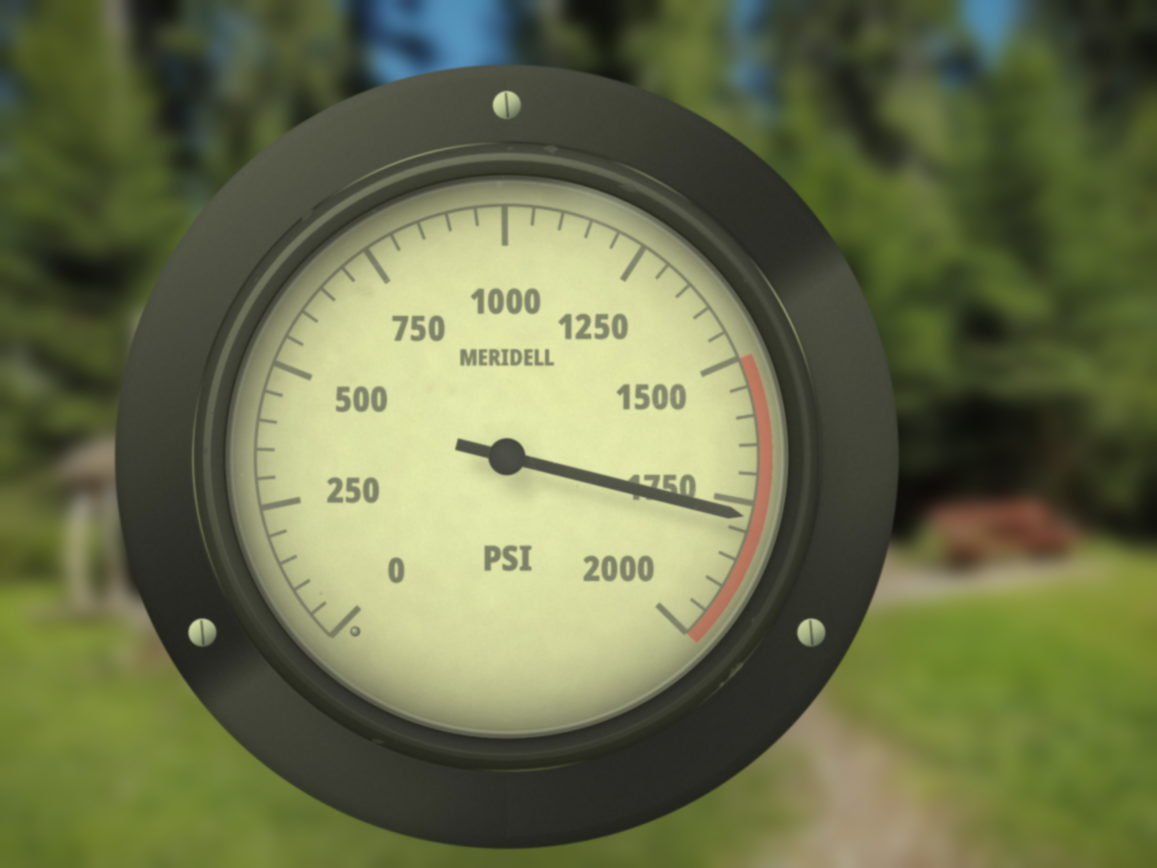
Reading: 1775 psi
